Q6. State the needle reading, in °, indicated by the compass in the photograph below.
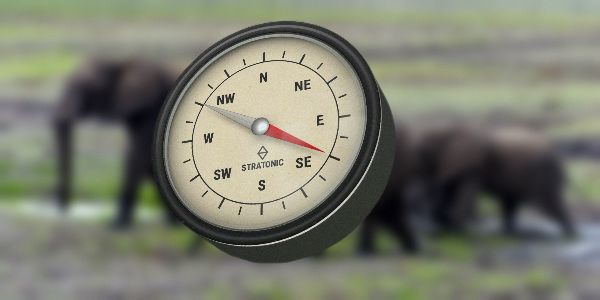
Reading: 120 °
